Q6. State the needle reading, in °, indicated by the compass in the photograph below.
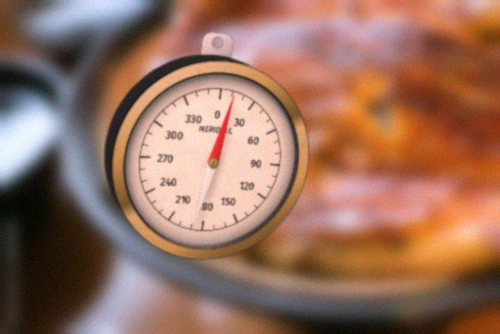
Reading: 10 °
